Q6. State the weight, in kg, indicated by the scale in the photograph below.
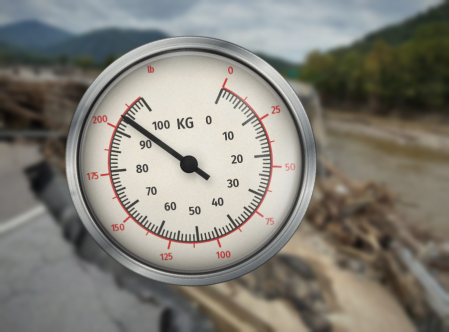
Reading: 94 kg
